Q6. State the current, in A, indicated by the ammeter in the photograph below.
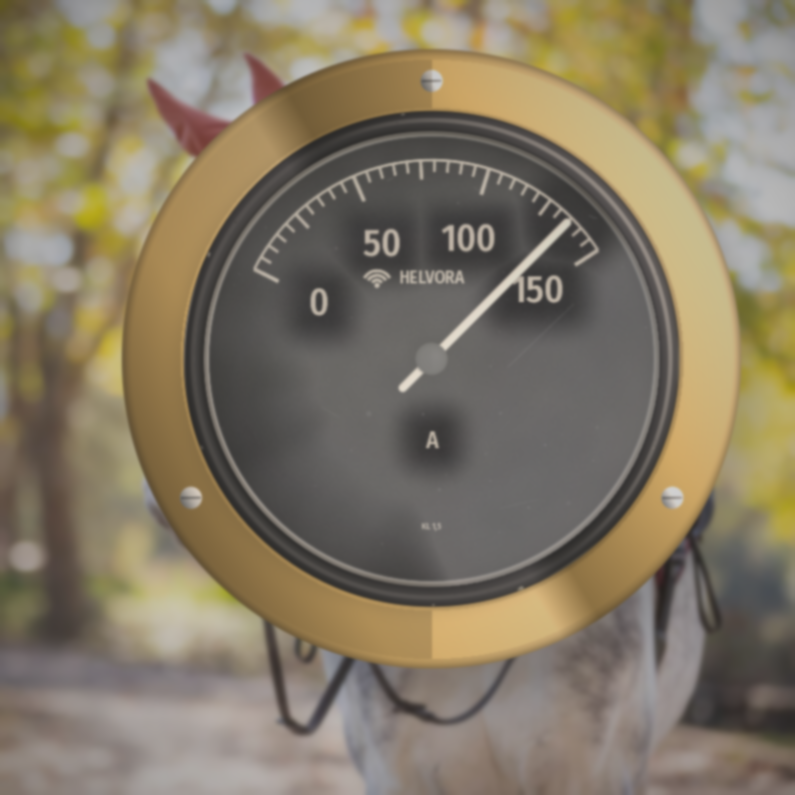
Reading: 135 A
